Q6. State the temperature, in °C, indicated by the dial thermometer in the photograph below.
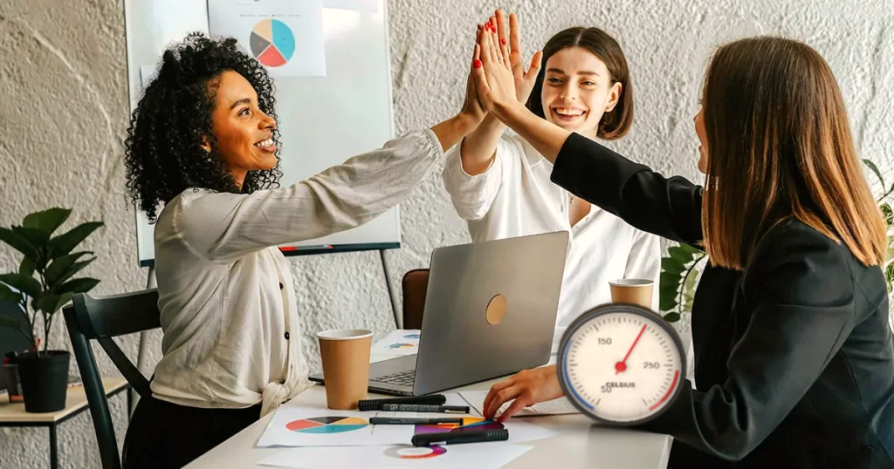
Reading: 200 °C
